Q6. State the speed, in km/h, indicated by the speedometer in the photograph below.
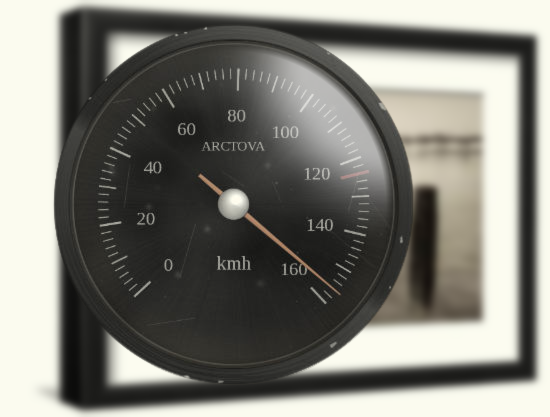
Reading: 156 km/h
